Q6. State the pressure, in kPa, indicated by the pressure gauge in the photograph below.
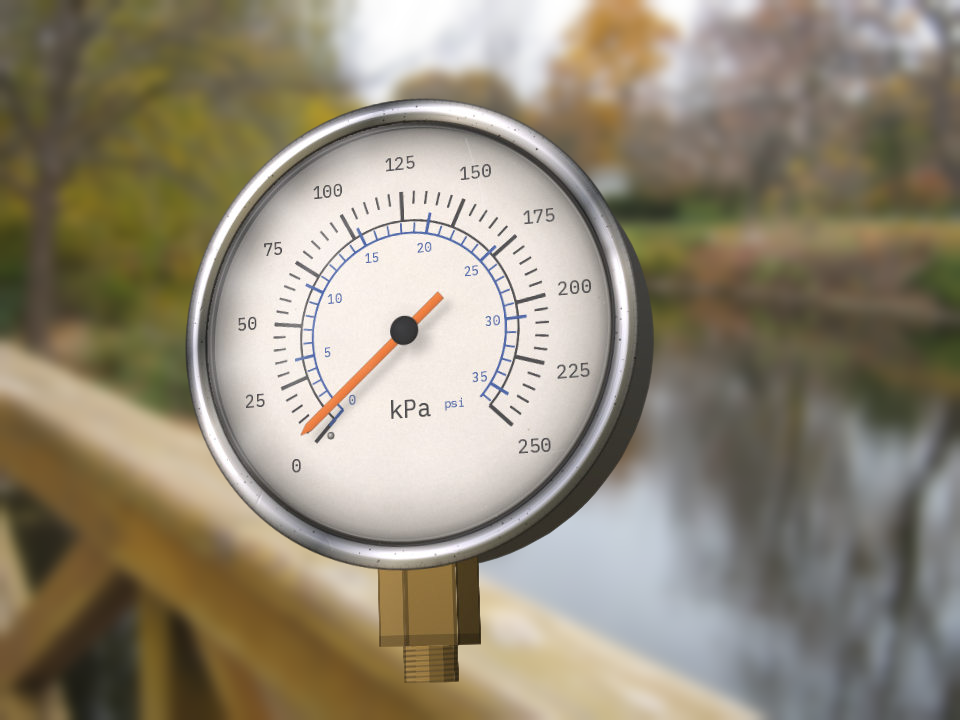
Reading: 5 kPa
